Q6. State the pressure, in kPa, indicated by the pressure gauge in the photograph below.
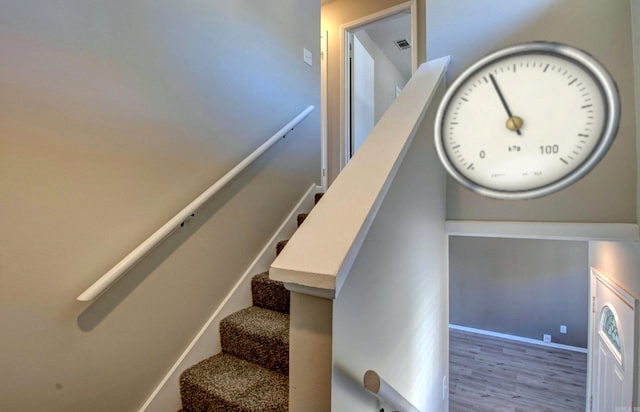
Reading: 42 kPa
